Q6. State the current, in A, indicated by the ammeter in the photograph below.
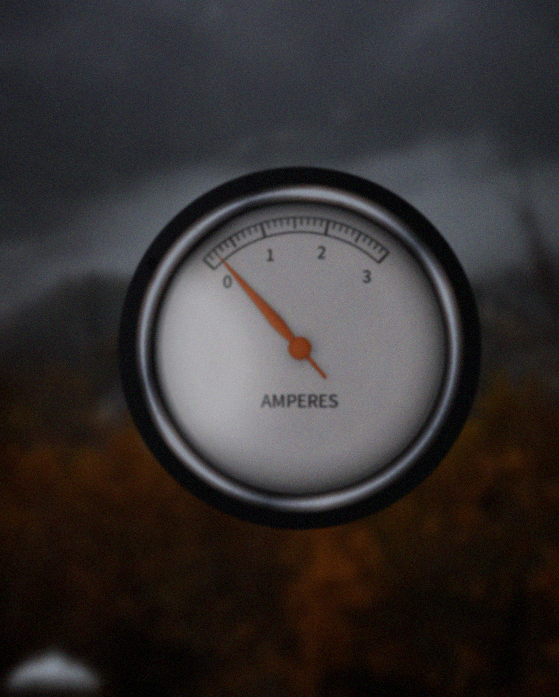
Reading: 0.2 A
